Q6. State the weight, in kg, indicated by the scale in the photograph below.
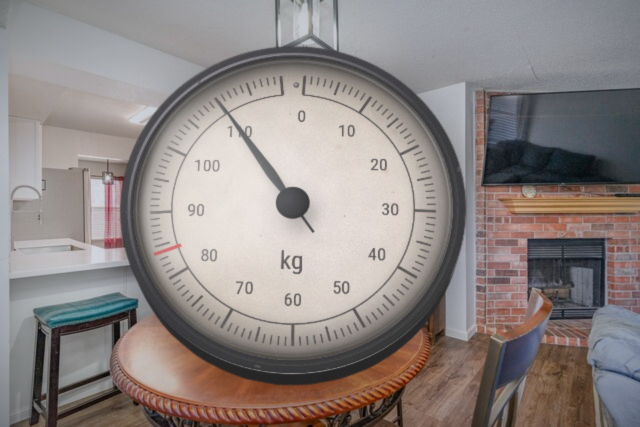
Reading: 110 kg
